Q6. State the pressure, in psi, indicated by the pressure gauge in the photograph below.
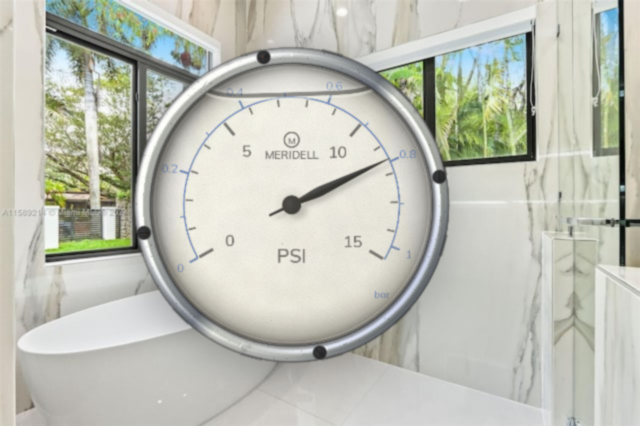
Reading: 11.5 psi
